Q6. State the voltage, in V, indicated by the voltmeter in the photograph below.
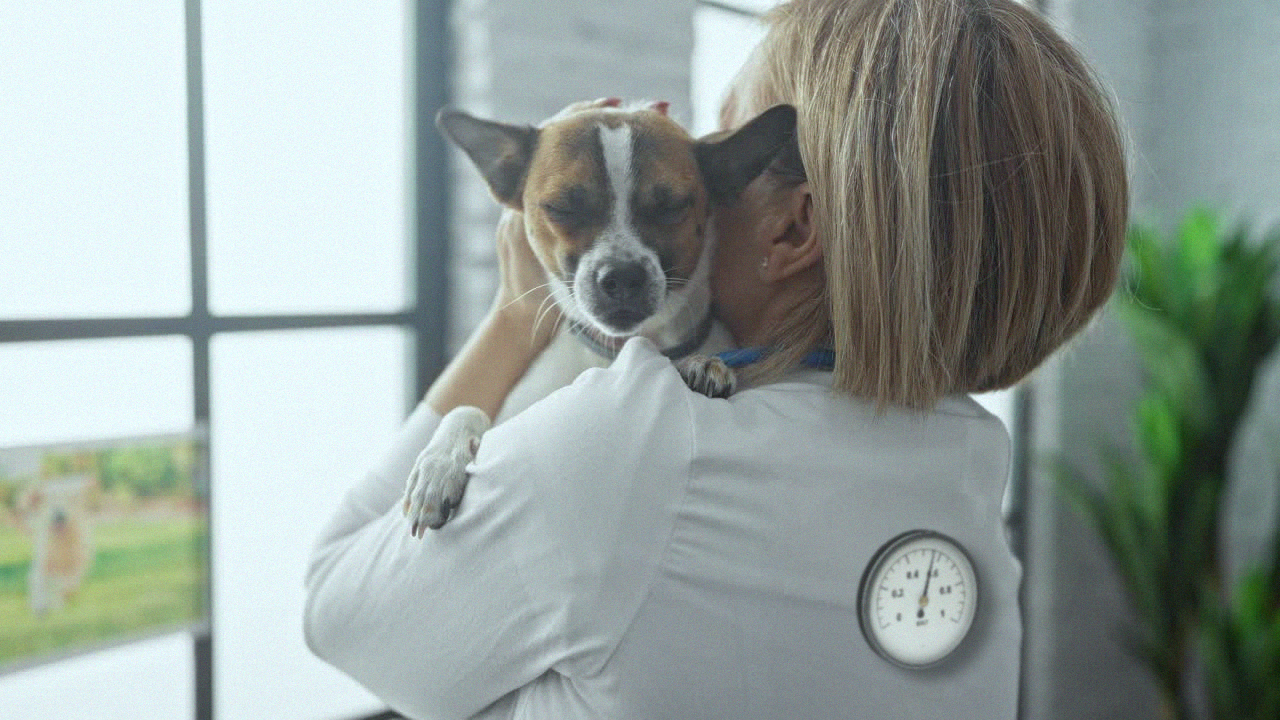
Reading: 0.55 V
